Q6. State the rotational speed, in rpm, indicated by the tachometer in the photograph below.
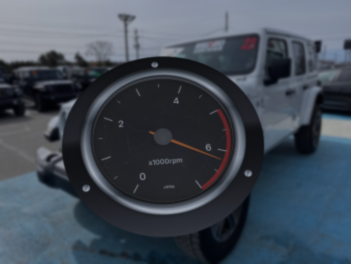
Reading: 6250 rpm
